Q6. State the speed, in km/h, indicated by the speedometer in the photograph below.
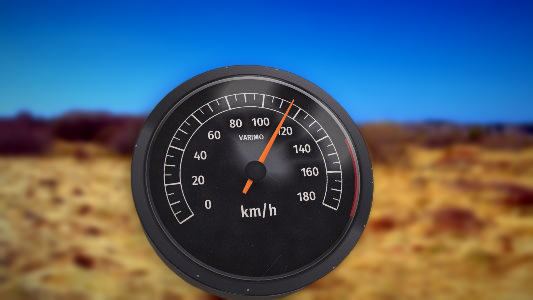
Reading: 115 km/h
